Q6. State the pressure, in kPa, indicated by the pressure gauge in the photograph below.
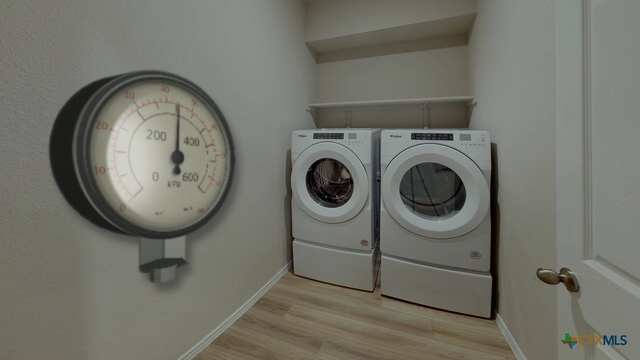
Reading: 300 kPa
